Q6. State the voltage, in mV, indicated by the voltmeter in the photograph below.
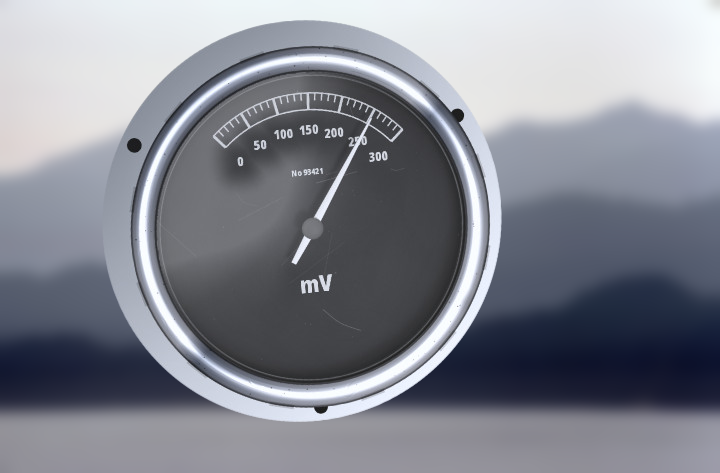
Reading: 250 mV
